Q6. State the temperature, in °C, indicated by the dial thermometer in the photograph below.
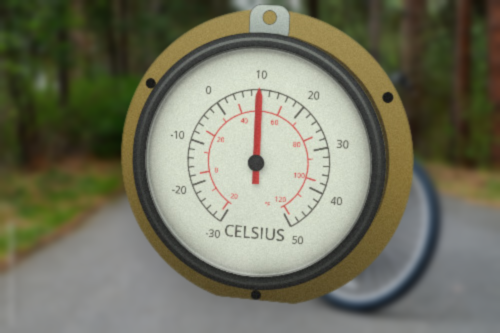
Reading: 10 °C
